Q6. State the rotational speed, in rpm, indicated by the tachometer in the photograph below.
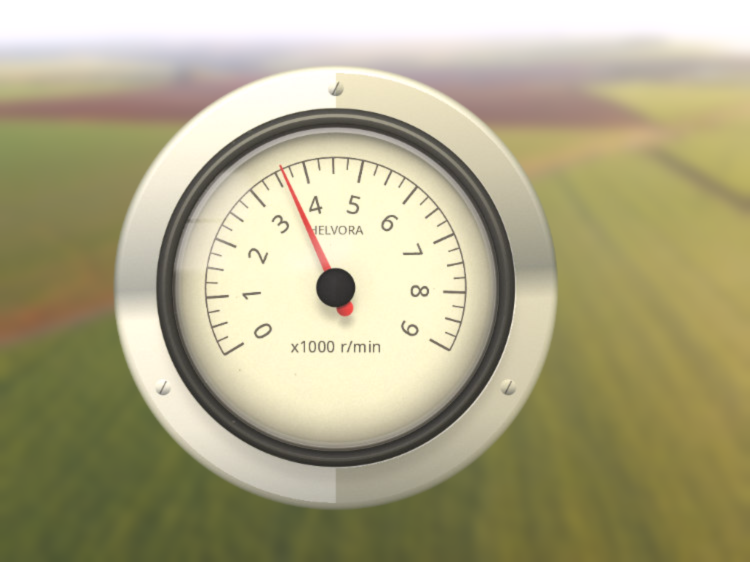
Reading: 3625 rpm
